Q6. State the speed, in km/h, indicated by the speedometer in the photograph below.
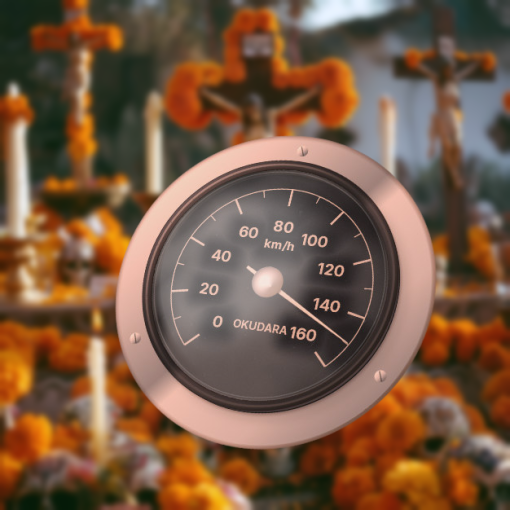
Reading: 150 km/h
